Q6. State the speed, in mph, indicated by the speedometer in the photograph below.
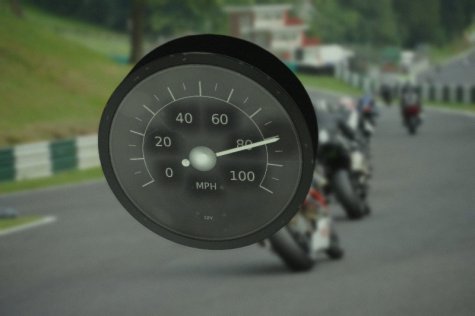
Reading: 80 mph
